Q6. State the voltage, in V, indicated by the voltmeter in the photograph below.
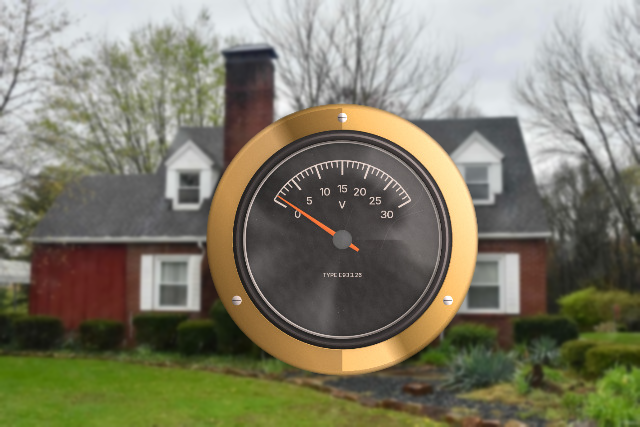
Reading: 1 V
